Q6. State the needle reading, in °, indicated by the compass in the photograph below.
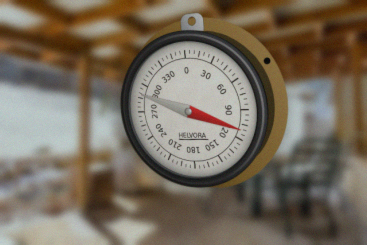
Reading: 110 °
